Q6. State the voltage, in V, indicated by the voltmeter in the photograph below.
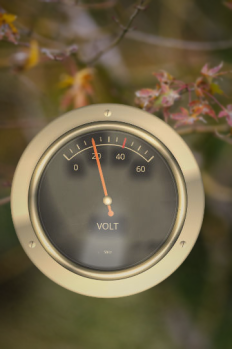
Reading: 20 V
